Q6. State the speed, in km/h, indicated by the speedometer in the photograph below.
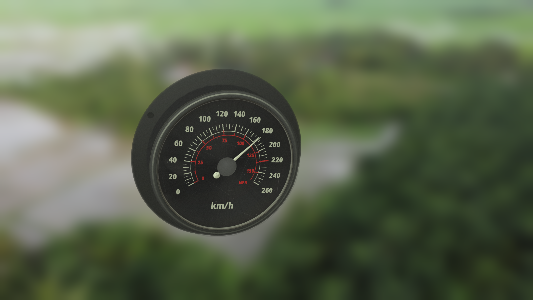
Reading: 180 km/h
